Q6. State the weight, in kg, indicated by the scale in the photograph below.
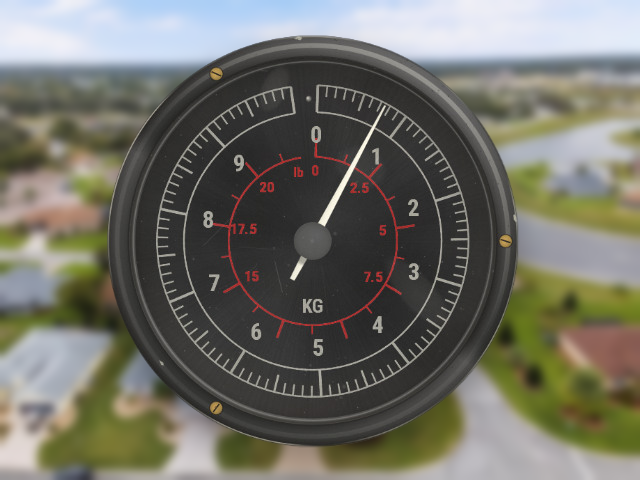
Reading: 0.75 kg
